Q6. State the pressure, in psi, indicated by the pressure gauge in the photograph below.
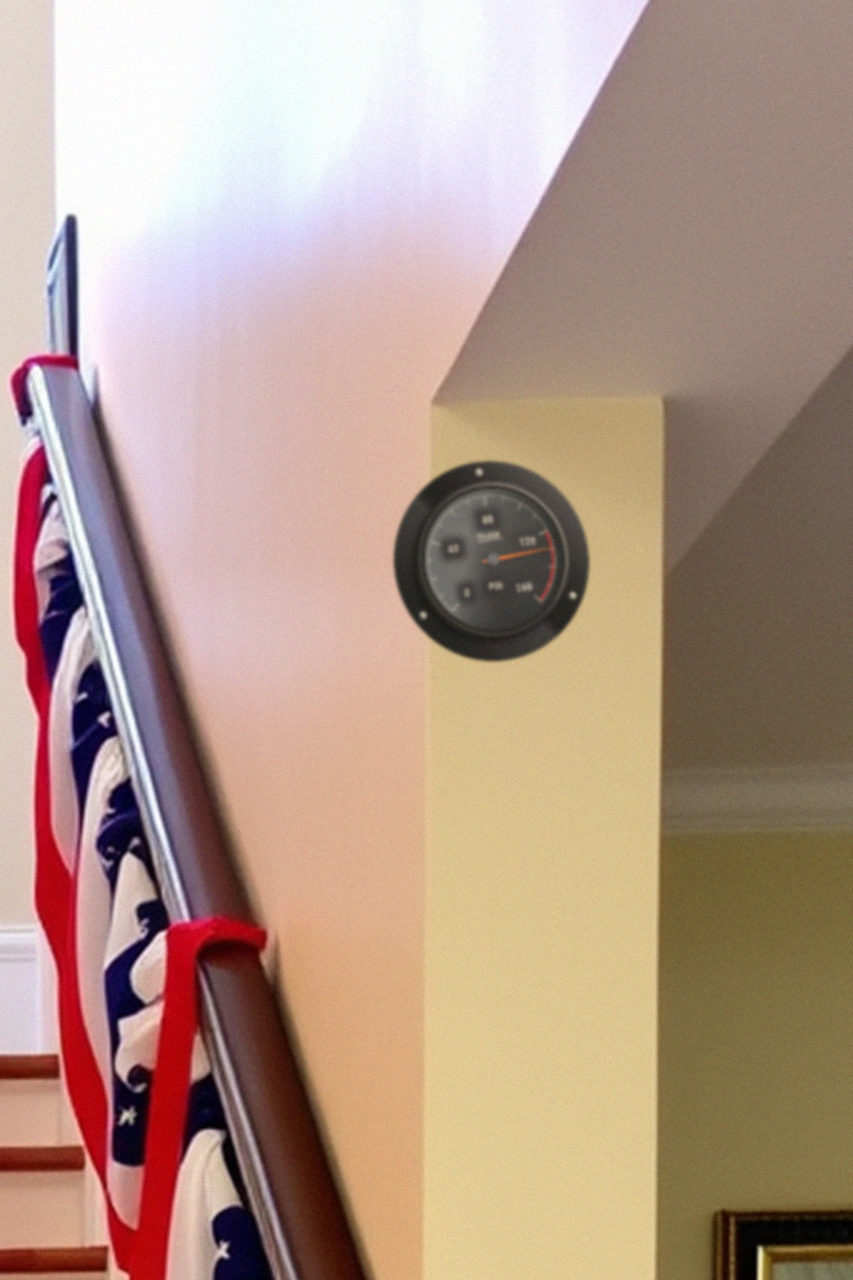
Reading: 130 psi
